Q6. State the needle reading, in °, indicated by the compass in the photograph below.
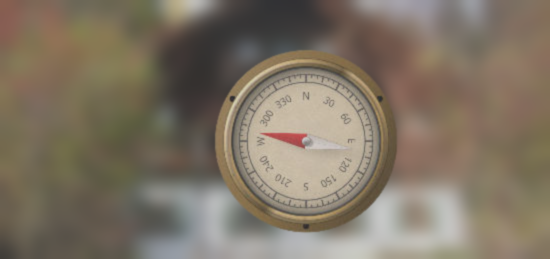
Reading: 280 °
